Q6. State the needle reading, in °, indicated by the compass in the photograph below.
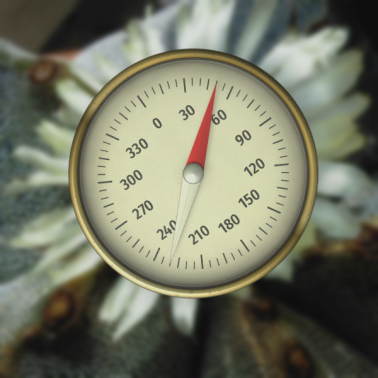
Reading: 50 °
